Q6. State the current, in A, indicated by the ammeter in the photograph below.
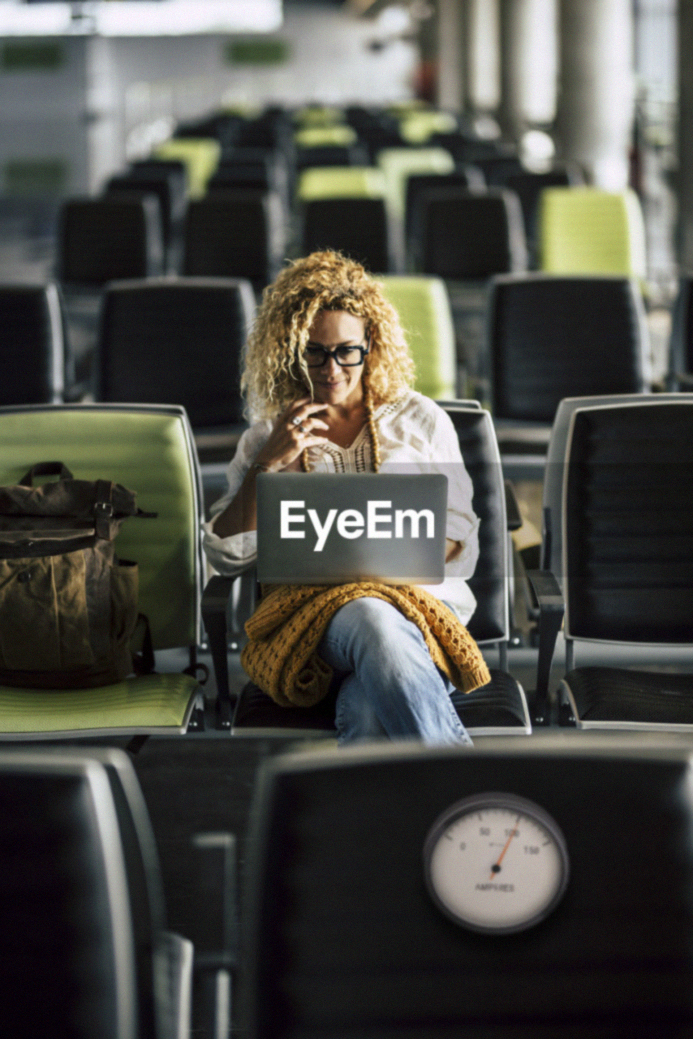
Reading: 100 A
